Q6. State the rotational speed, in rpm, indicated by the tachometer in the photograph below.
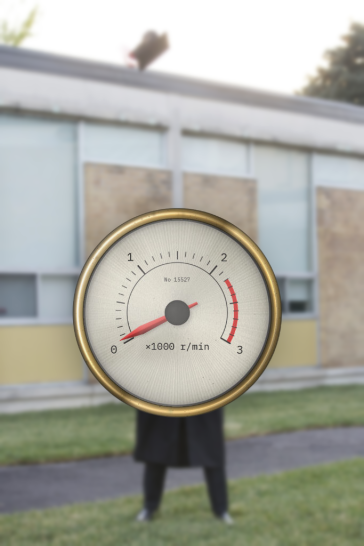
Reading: 50 rpm
